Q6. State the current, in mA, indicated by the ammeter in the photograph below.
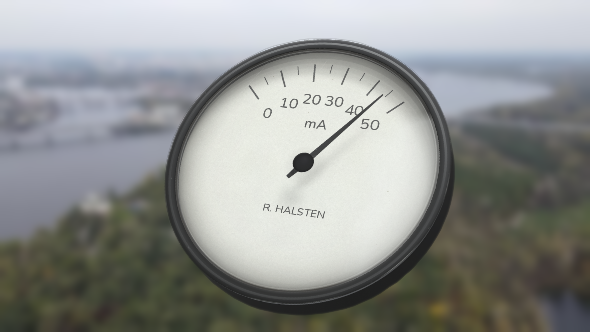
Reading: 45 mA
